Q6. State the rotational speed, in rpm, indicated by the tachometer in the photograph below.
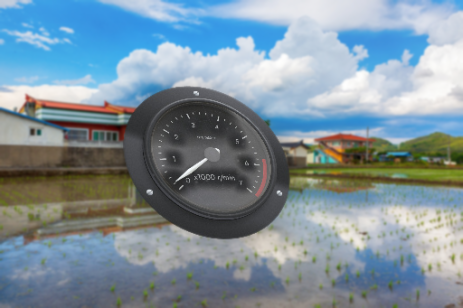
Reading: 200 rpm
